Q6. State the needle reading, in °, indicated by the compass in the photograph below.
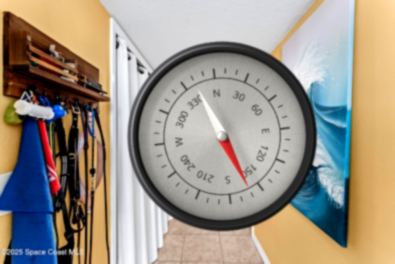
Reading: 160 °
